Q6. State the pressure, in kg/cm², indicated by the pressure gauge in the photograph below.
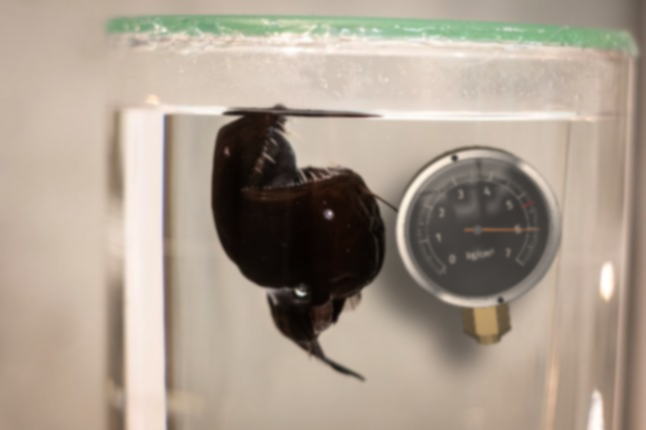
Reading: 6 kg/cm²
